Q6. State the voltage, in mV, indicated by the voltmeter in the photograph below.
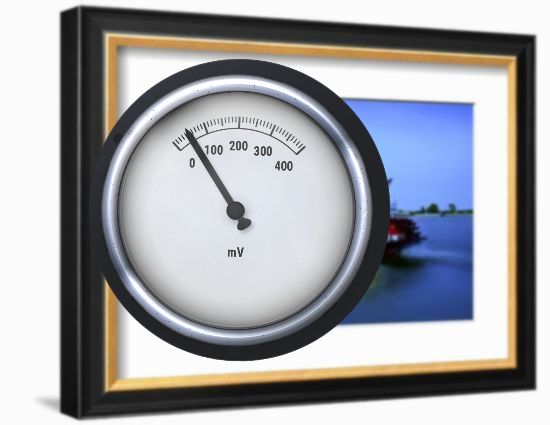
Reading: 50 mV
